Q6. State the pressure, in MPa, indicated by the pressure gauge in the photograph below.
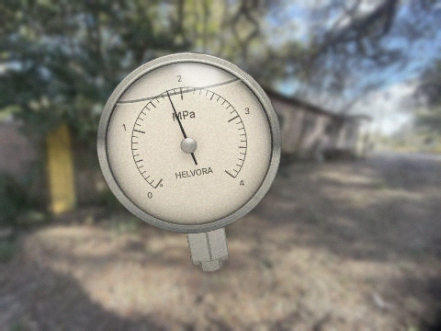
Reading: 1.8 MPa
